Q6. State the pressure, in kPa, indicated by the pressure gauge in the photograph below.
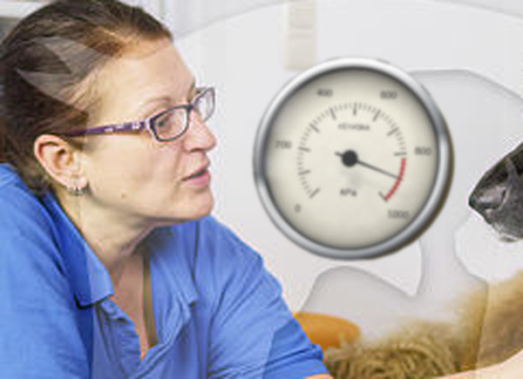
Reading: 900 kPa
